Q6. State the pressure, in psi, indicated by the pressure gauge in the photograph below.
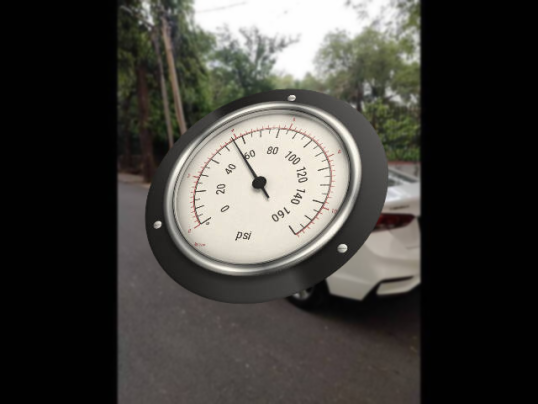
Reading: 55 psi
